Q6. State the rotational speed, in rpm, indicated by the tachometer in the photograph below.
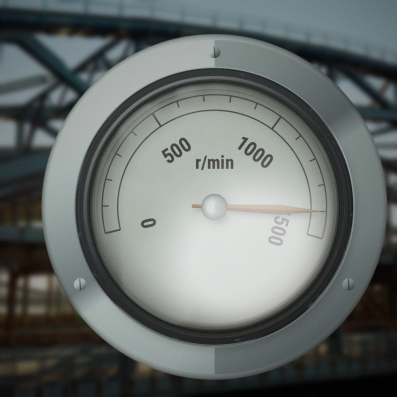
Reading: 1400 rpm
